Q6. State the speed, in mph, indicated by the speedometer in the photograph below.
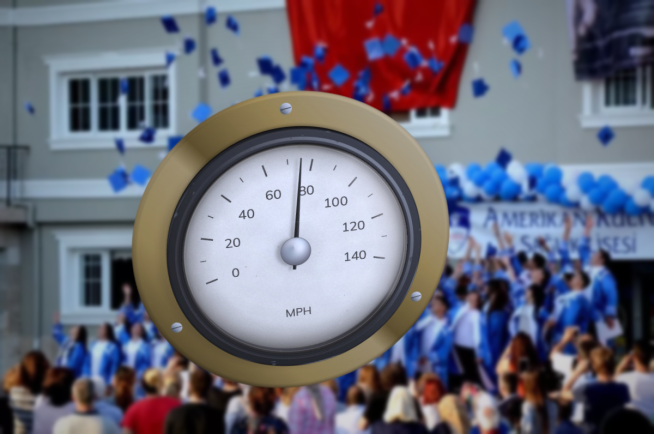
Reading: 75 mph
